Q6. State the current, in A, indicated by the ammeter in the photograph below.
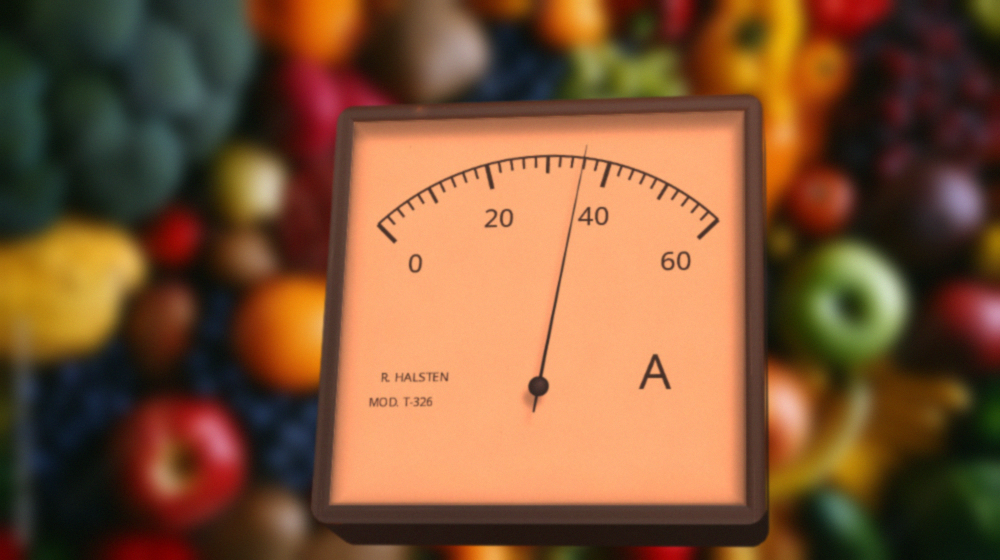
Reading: 36 A
